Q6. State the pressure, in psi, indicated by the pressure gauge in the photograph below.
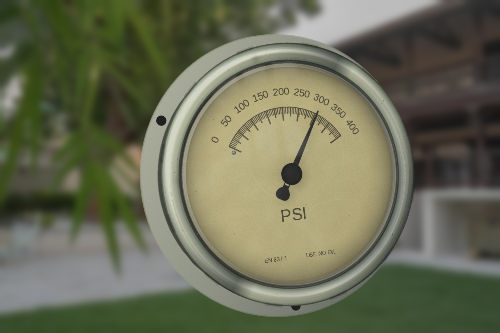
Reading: 300 psi
